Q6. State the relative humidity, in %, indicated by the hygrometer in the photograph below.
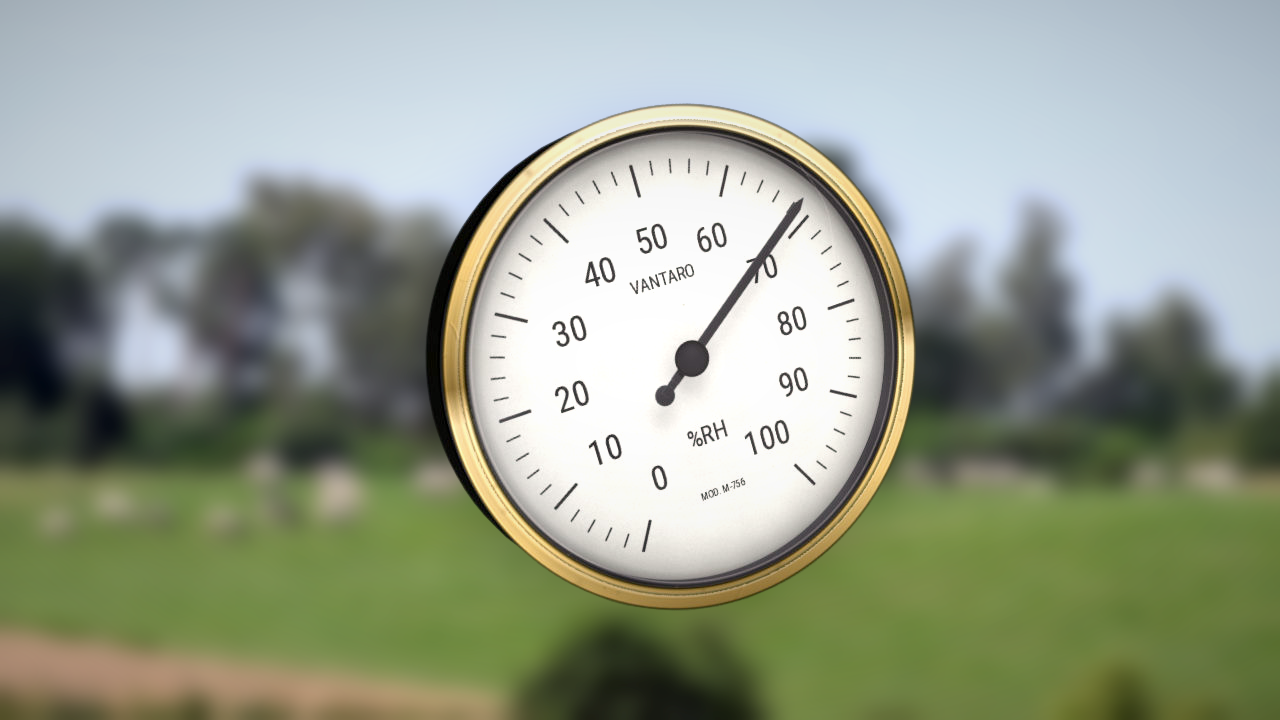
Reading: 68 %
